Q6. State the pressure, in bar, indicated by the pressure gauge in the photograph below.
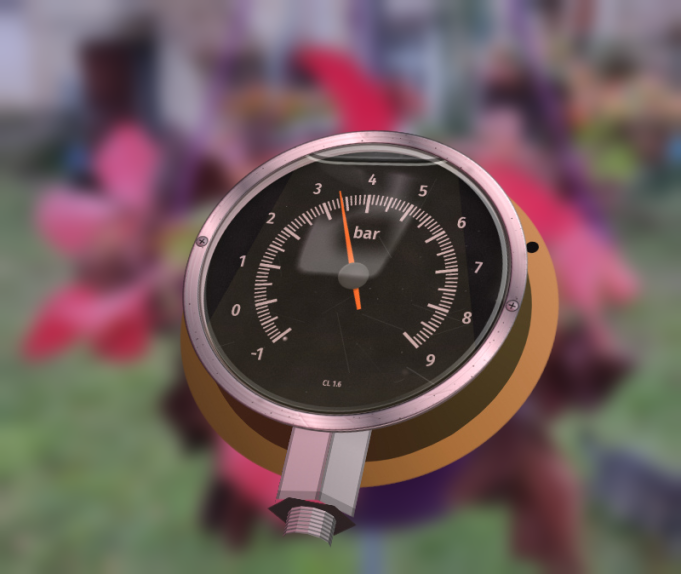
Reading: 3.4 bar
